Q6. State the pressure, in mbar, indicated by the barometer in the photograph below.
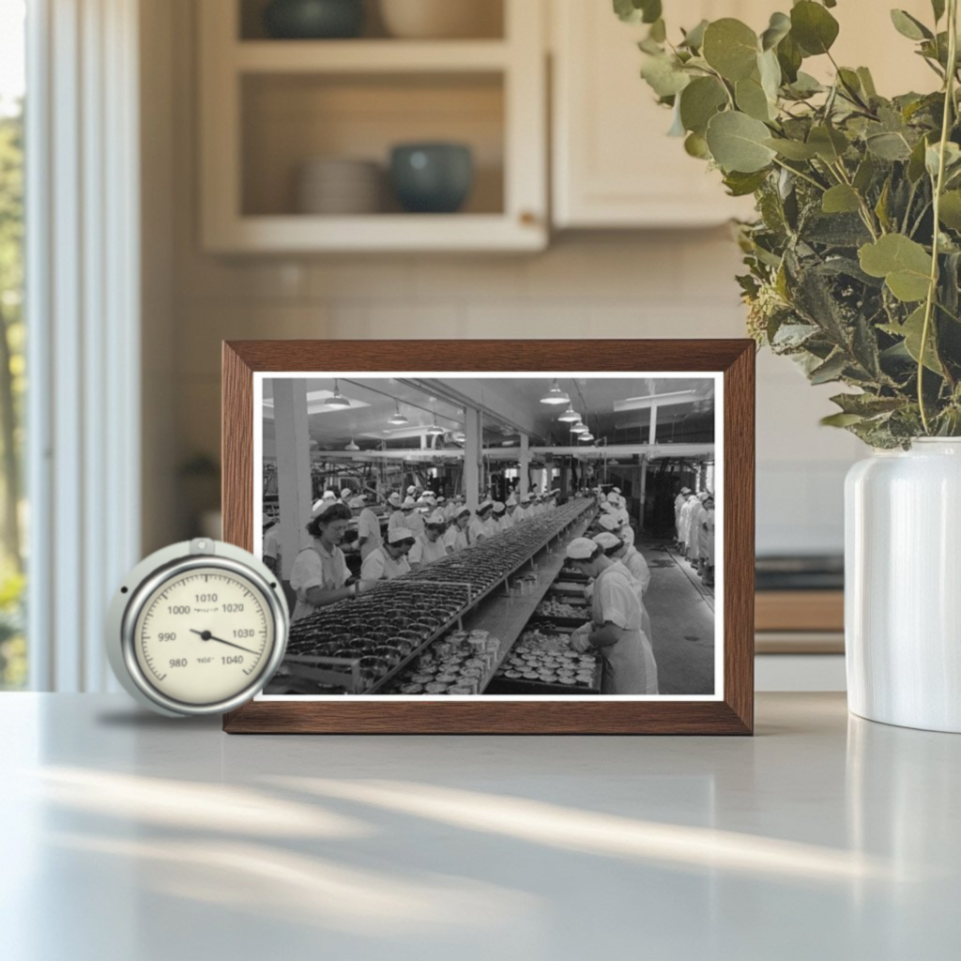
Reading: 1035 mbar
